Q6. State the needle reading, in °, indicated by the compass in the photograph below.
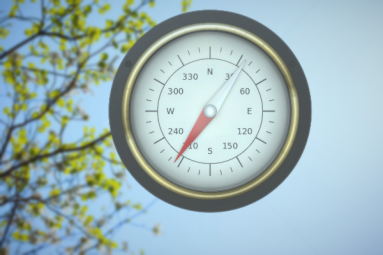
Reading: 215 °
